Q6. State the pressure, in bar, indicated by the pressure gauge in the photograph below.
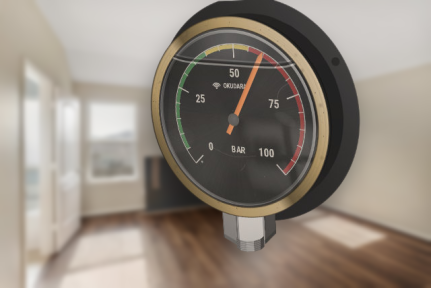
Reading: 60 bar
